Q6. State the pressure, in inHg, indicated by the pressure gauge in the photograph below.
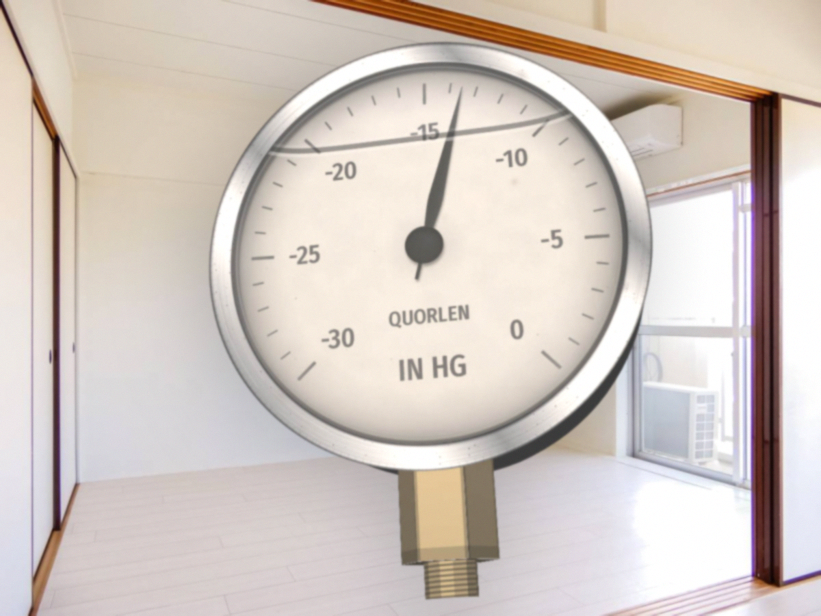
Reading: -13.5 inHg
